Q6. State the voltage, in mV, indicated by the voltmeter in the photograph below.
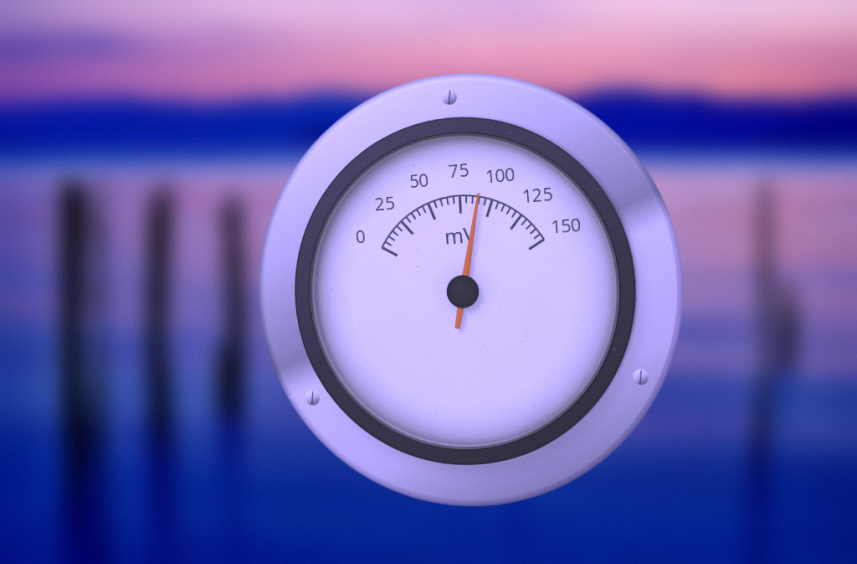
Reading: 90 mV
